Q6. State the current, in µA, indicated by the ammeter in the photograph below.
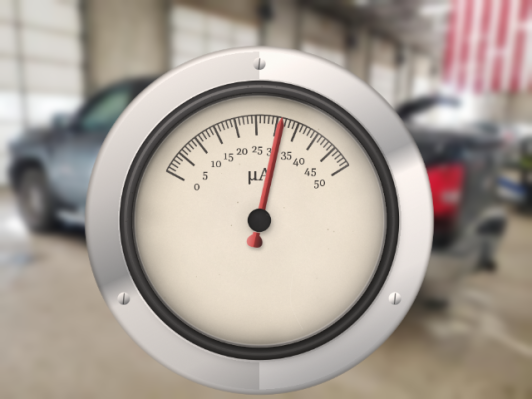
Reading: 31 µA
